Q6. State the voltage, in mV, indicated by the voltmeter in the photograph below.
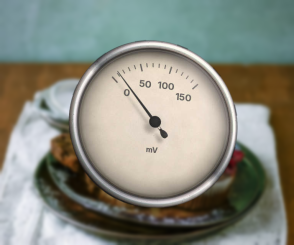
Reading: 10 mV
